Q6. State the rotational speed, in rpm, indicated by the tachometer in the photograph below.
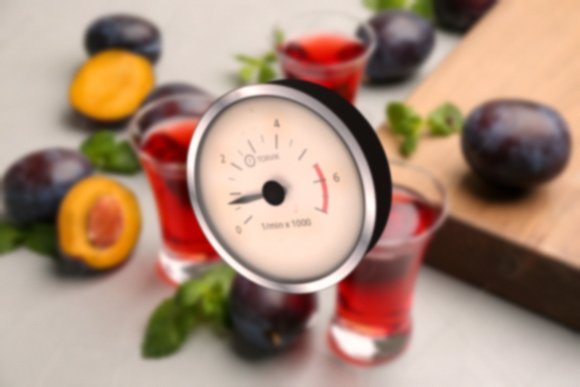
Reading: 750 rpm
